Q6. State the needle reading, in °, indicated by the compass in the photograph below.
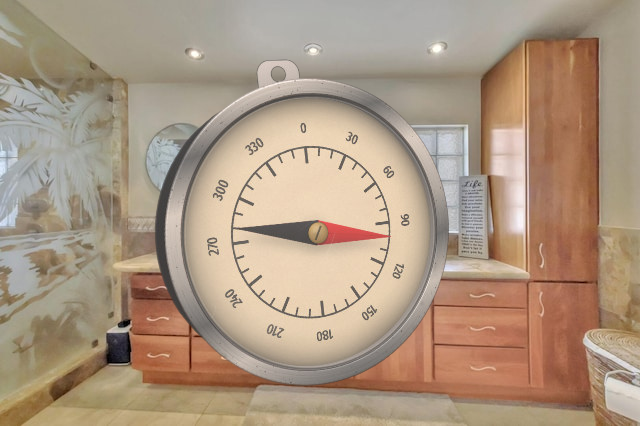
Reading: 100 °
